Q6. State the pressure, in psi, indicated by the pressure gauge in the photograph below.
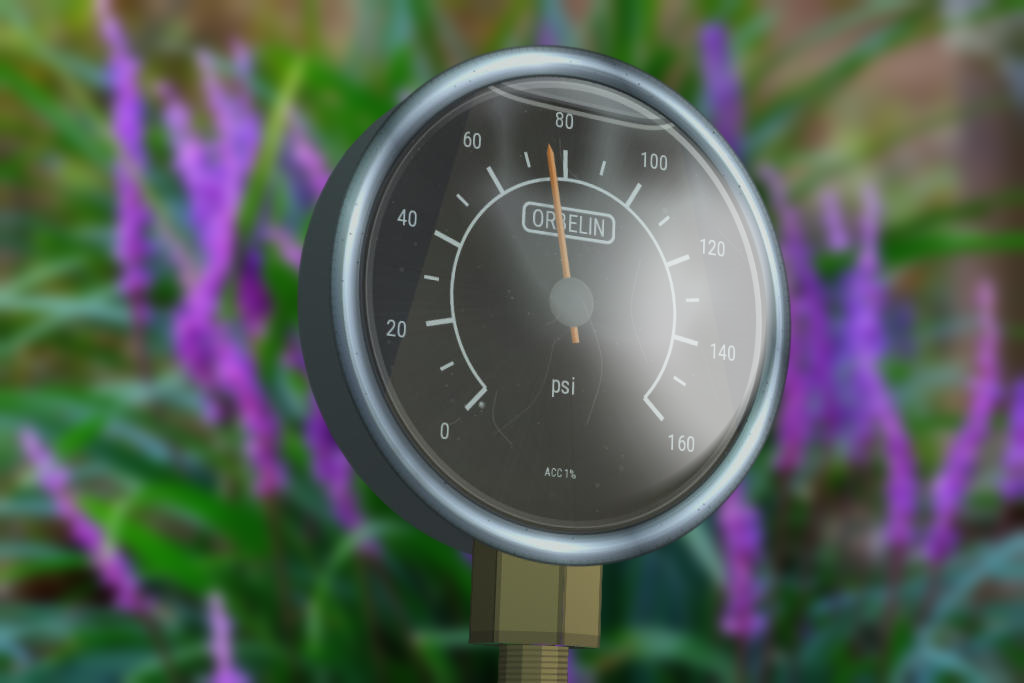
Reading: 75 psi
